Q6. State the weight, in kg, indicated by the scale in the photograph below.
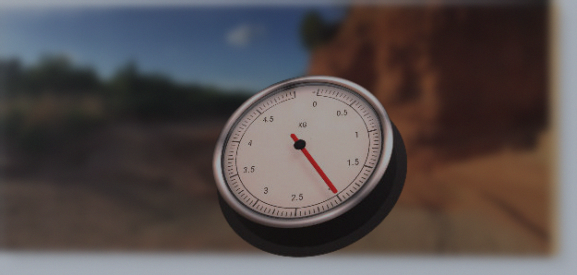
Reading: 2 kg
